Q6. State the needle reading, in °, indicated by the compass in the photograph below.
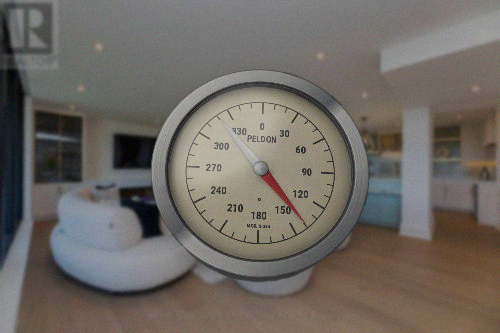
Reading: 140 °
